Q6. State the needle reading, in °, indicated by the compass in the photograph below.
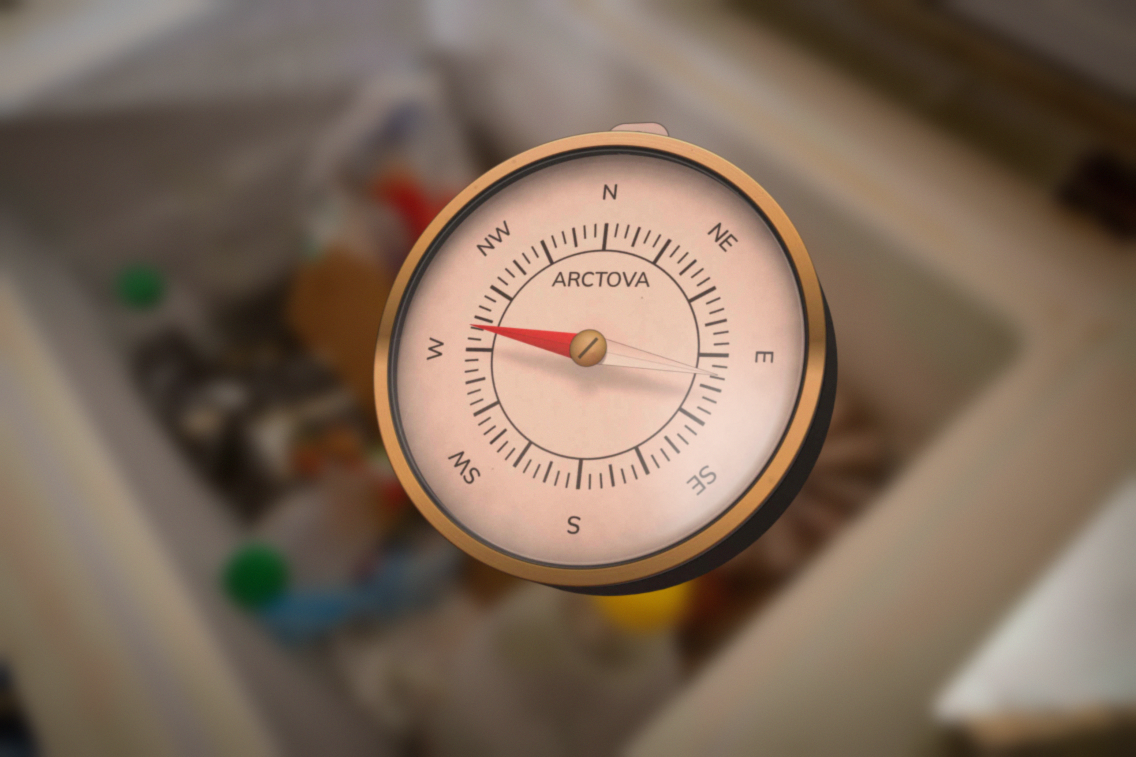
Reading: 280 °
